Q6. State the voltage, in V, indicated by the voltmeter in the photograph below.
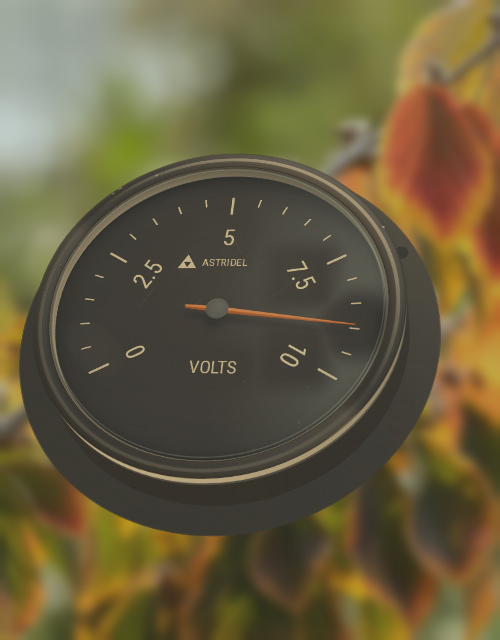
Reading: 9 V
